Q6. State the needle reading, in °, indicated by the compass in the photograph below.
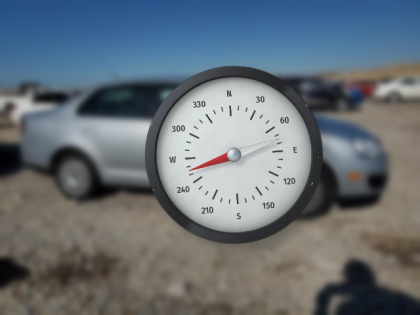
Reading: 255 °
